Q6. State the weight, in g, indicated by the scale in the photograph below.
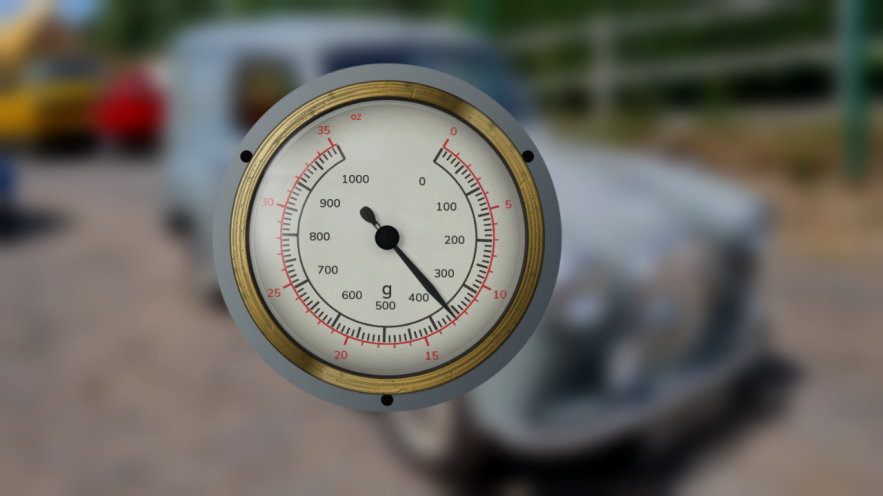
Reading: 360 g
